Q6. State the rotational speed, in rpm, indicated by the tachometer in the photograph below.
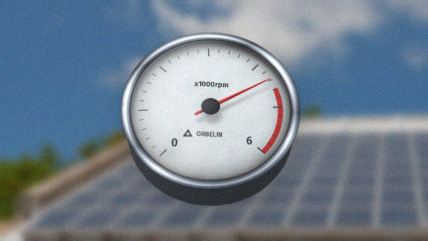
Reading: 4400 rpm
